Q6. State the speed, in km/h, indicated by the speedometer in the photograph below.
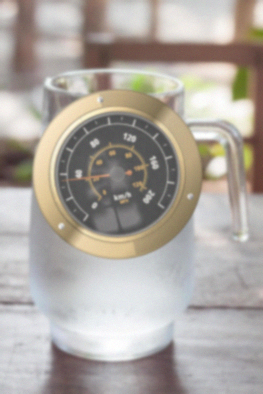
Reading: 35 km/h
